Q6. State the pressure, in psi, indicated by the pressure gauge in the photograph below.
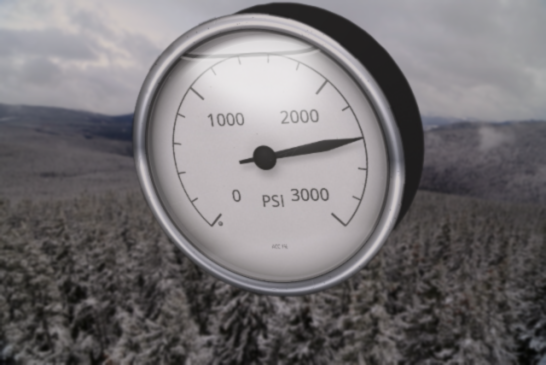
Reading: 2400 psi
